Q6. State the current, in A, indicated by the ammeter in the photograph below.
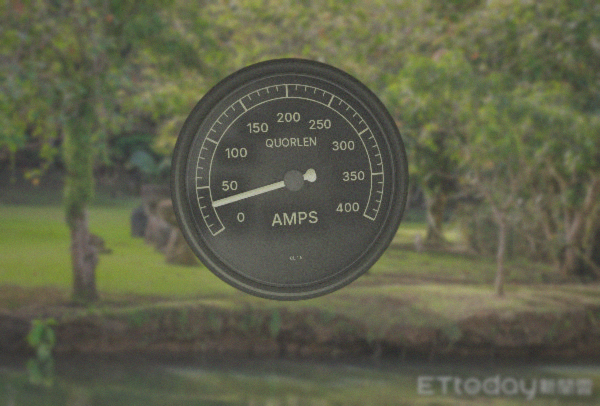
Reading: 30 A
